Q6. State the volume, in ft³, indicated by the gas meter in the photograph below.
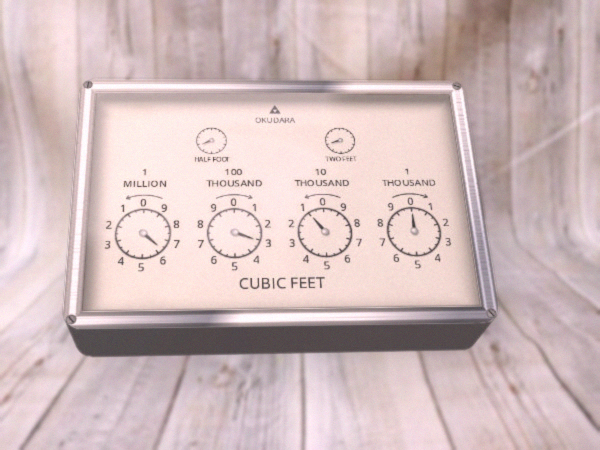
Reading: 631000 ft³
